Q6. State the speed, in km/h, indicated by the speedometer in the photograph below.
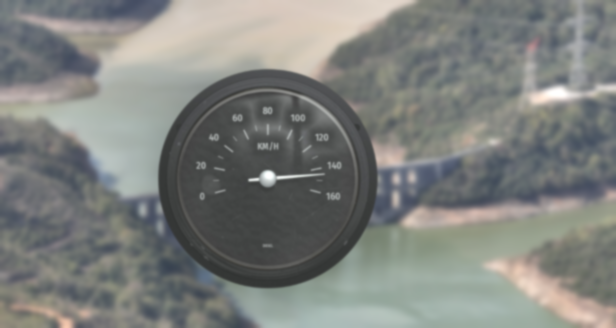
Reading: 145 km/h
